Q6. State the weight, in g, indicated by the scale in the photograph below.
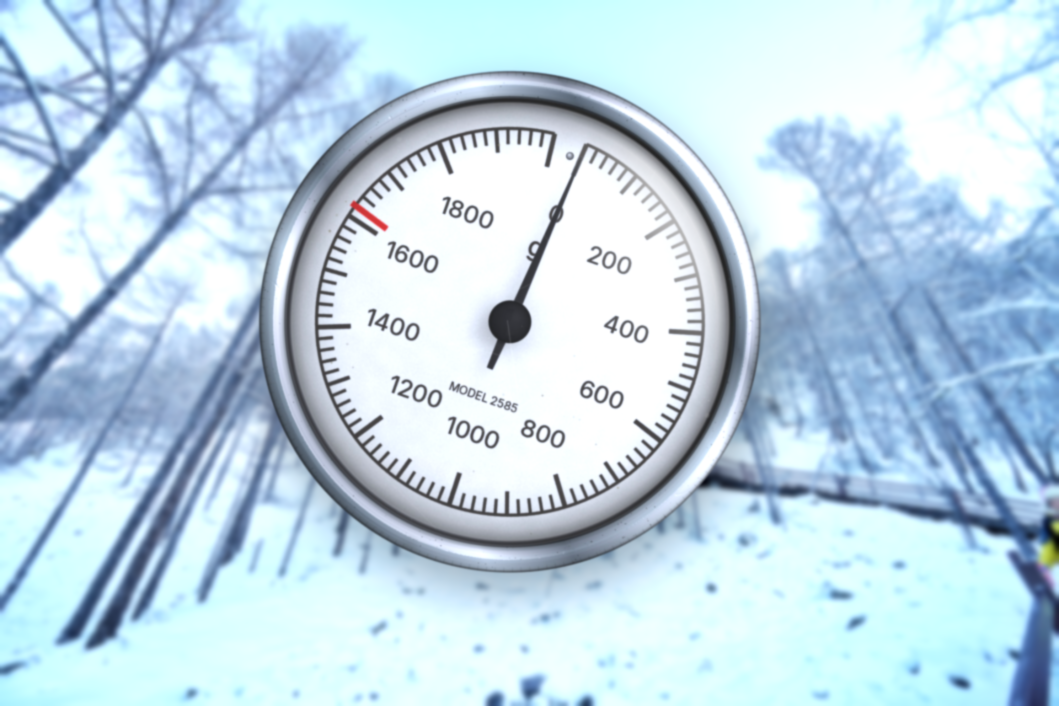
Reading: 0 g
